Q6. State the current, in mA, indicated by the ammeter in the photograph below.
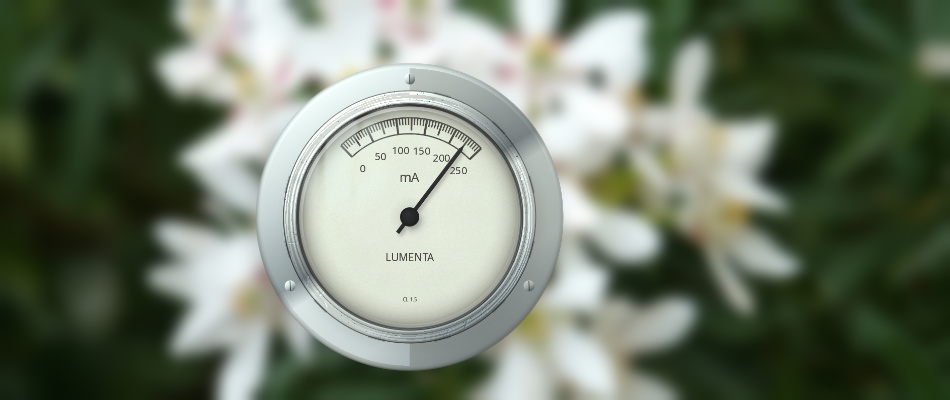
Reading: 225 mA
